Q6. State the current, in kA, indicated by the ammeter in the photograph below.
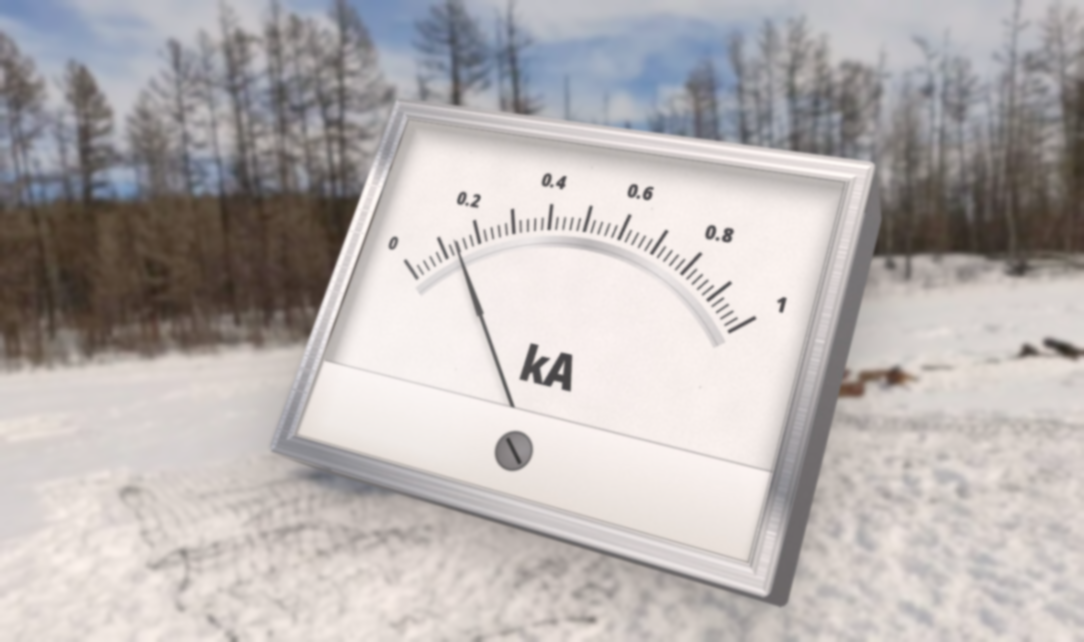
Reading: 0.14 kA
